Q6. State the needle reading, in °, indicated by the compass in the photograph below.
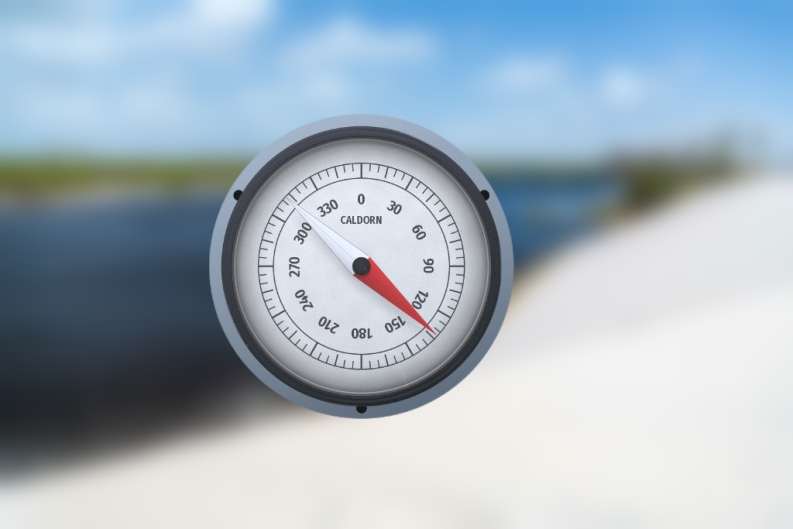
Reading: 132.5 °
